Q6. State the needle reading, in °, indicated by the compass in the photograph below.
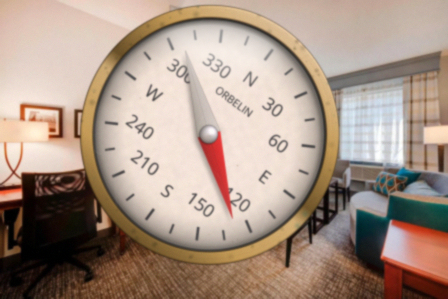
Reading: 127.5 °
